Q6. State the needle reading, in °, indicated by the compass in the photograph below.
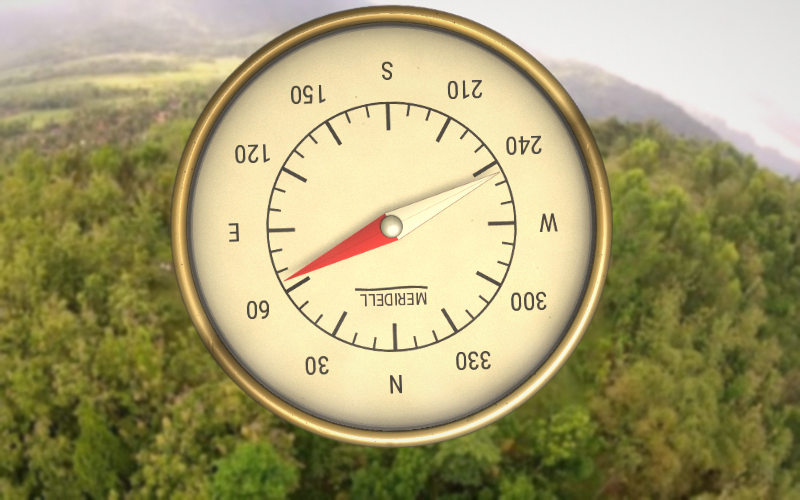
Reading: 65 °
